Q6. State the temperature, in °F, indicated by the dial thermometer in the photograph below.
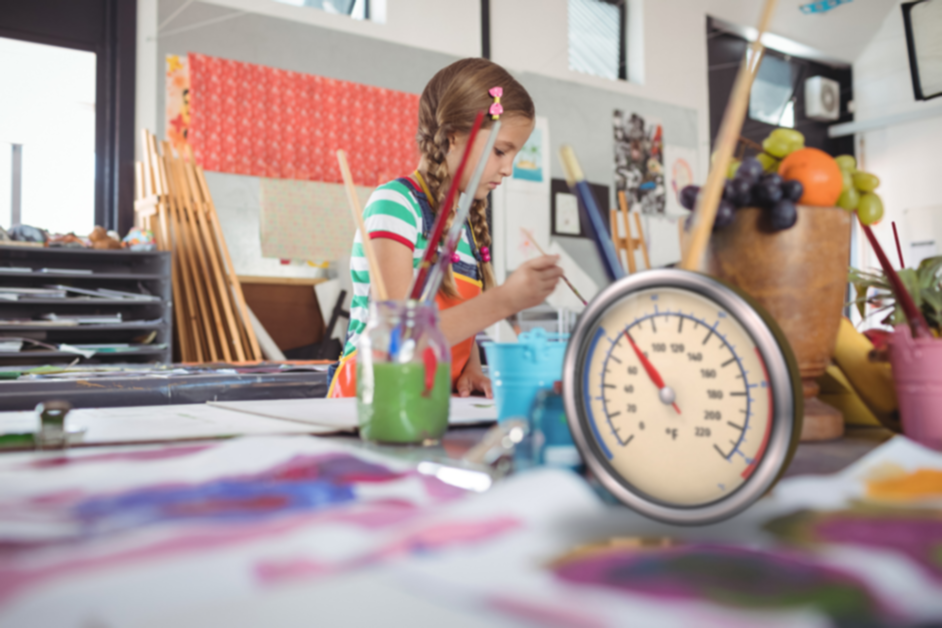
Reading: 80 °F
